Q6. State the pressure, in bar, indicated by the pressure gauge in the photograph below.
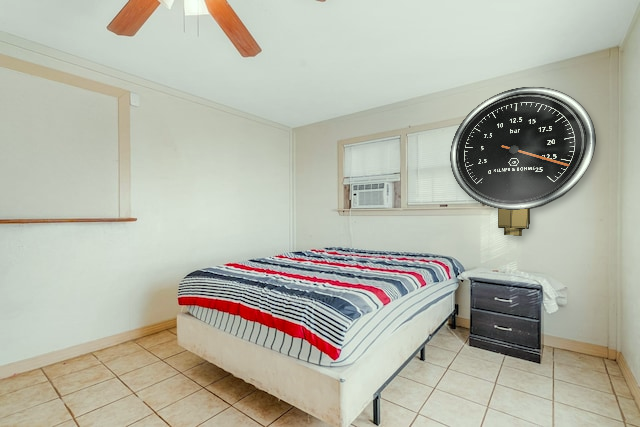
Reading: 23 bar
